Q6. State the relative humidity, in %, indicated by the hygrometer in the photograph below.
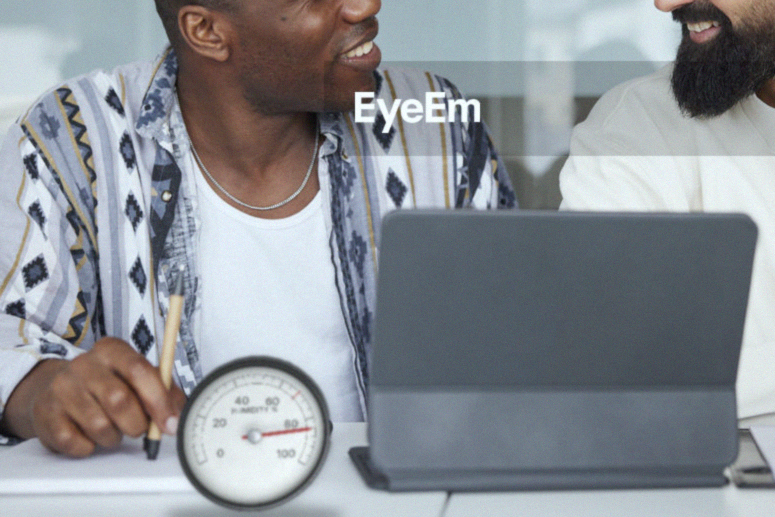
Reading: 84 %
